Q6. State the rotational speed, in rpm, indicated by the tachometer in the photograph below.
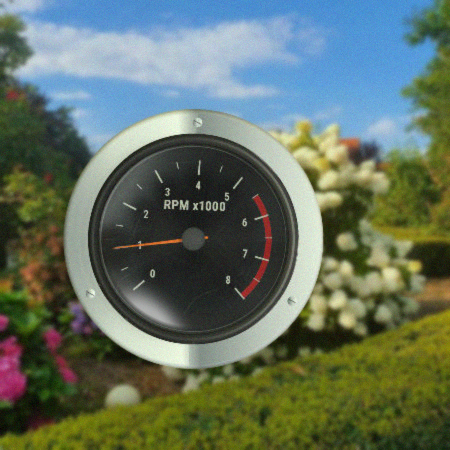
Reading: 1000 rpm
